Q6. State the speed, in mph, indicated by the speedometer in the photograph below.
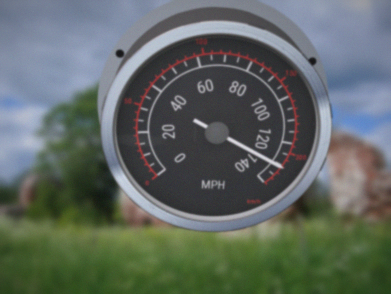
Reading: 130 mph
